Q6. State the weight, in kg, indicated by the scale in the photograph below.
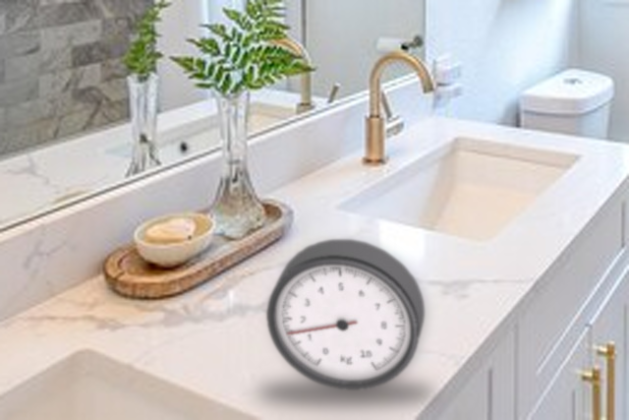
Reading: 1.5 kg
